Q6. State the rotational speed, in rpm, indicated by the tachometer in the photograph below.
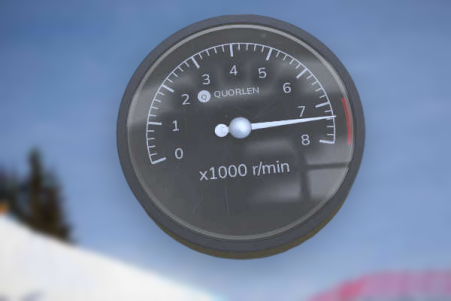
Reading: 7400 rpm
